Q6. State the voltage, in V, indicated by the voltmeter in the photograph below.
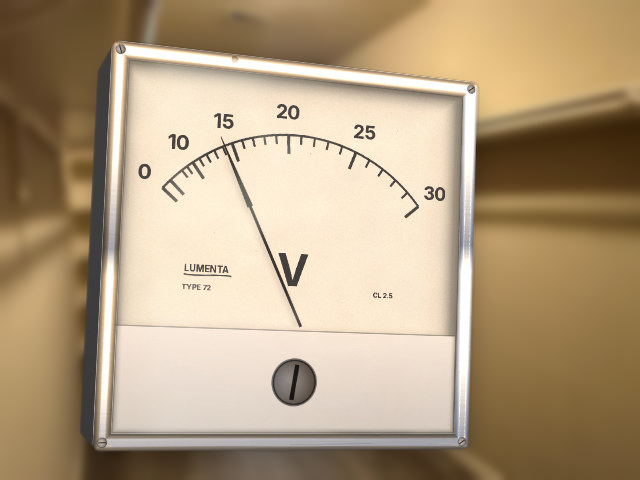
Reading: 14 V
